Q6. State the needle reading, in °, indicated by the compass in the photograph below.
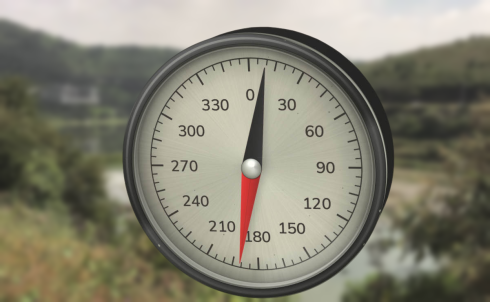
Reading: 190 °
